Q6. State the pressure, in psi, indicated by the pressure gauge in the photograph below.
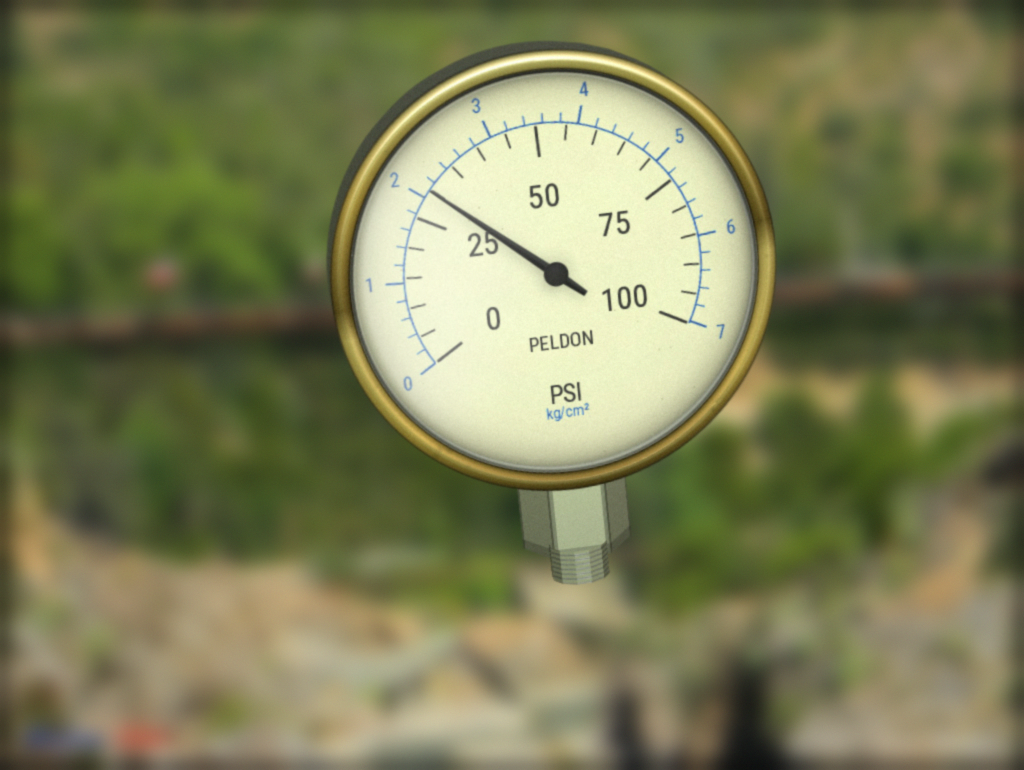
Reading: 30 psi
